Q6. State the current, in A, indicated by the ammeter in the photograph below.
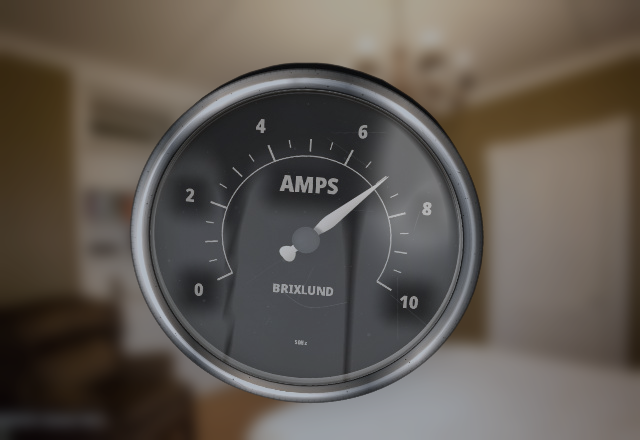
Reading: 7 A
